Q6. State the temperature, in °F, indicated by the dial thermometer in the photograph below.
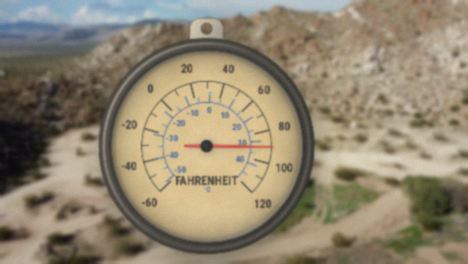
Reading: 90 °F
